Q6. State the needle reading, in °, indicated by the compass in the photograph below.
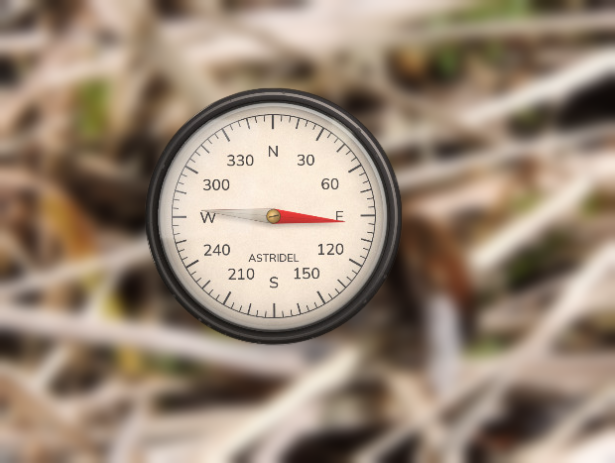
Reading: 95 °
